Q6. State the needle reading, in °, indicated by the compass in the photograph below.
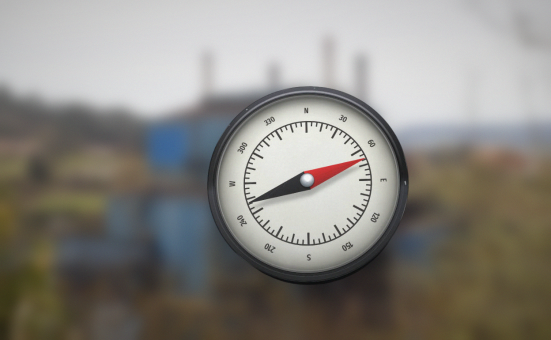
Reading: 70 °
